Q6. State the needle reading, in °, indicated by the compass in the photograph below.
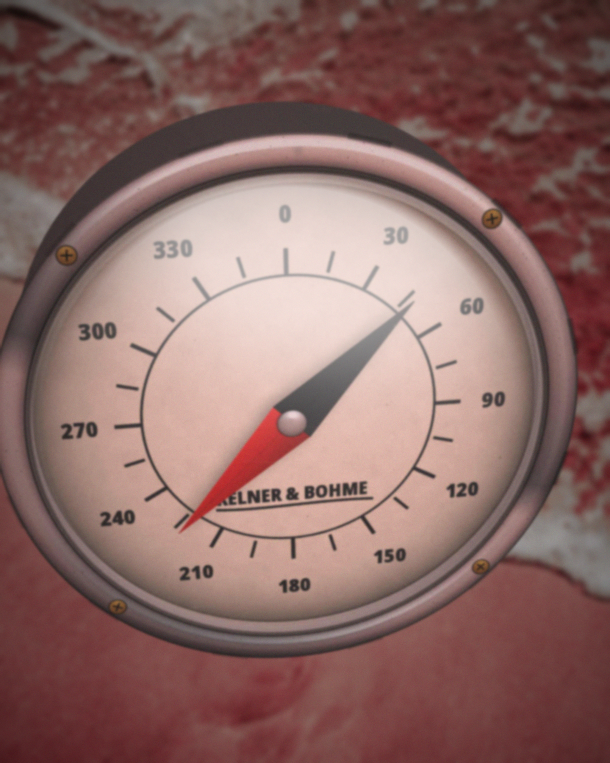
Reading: 225 °
